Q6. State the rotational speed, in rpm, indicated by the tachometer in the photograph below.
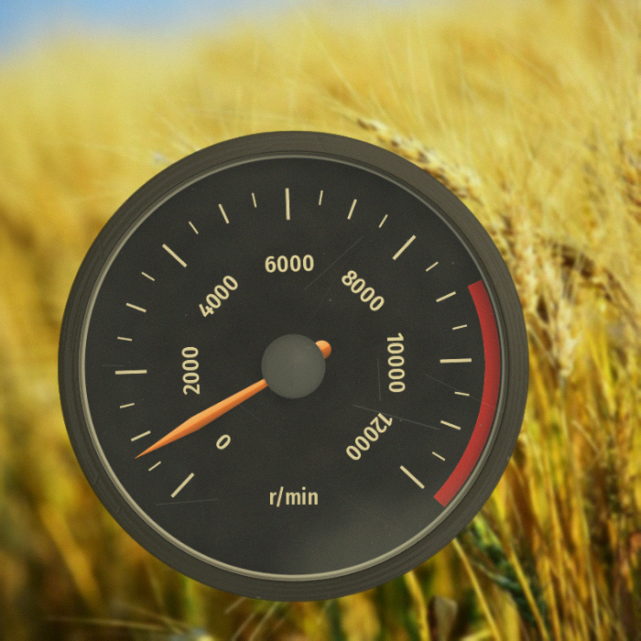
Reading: 750 rpm
